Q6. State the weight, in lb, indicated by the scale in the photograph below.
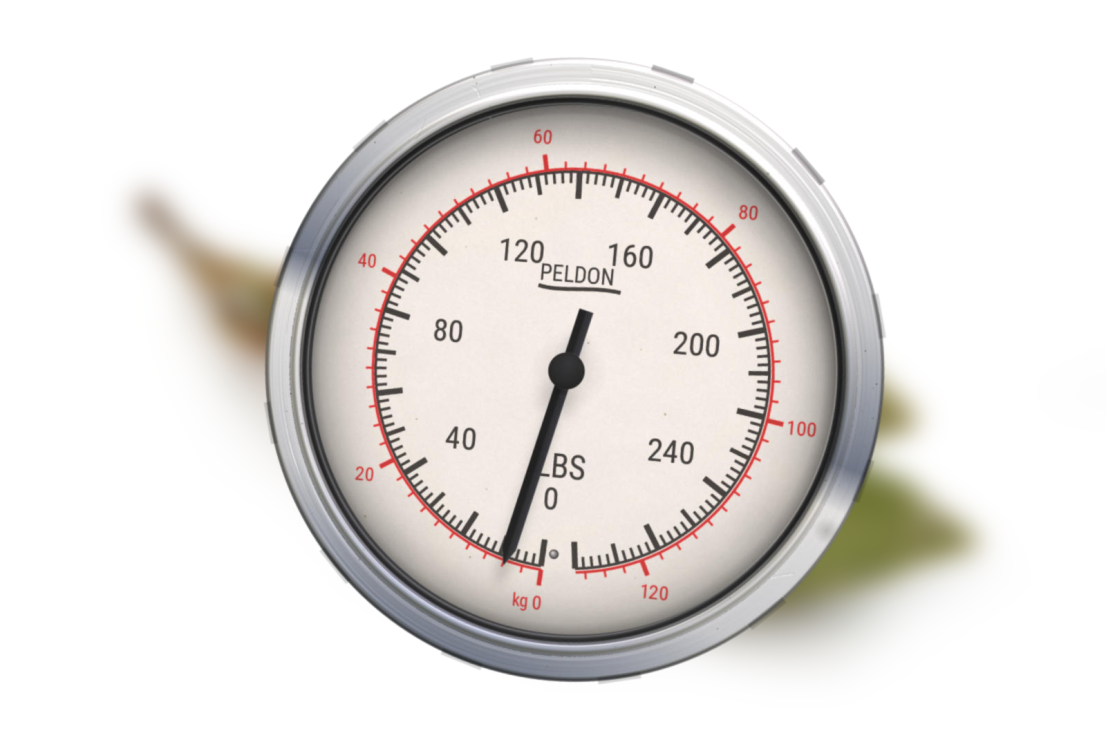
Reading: 8 lb
